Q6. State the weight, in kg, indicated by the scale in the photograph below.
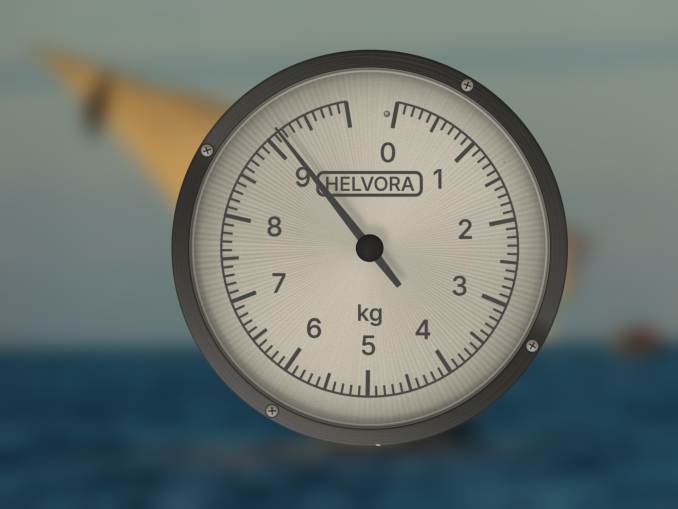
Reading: 9.15 kg
